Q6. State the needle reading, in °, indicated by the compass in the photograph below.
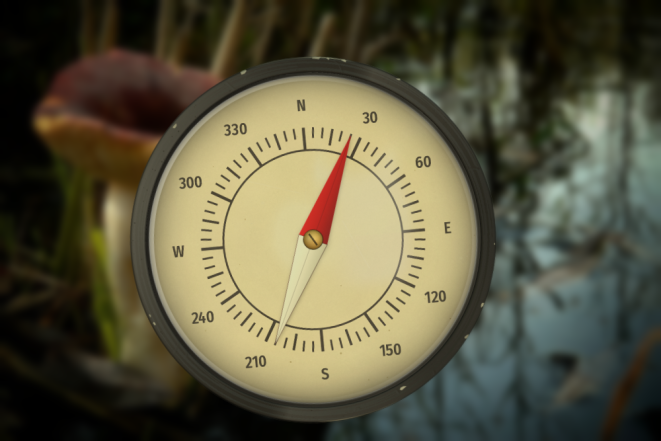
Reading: 25 °
